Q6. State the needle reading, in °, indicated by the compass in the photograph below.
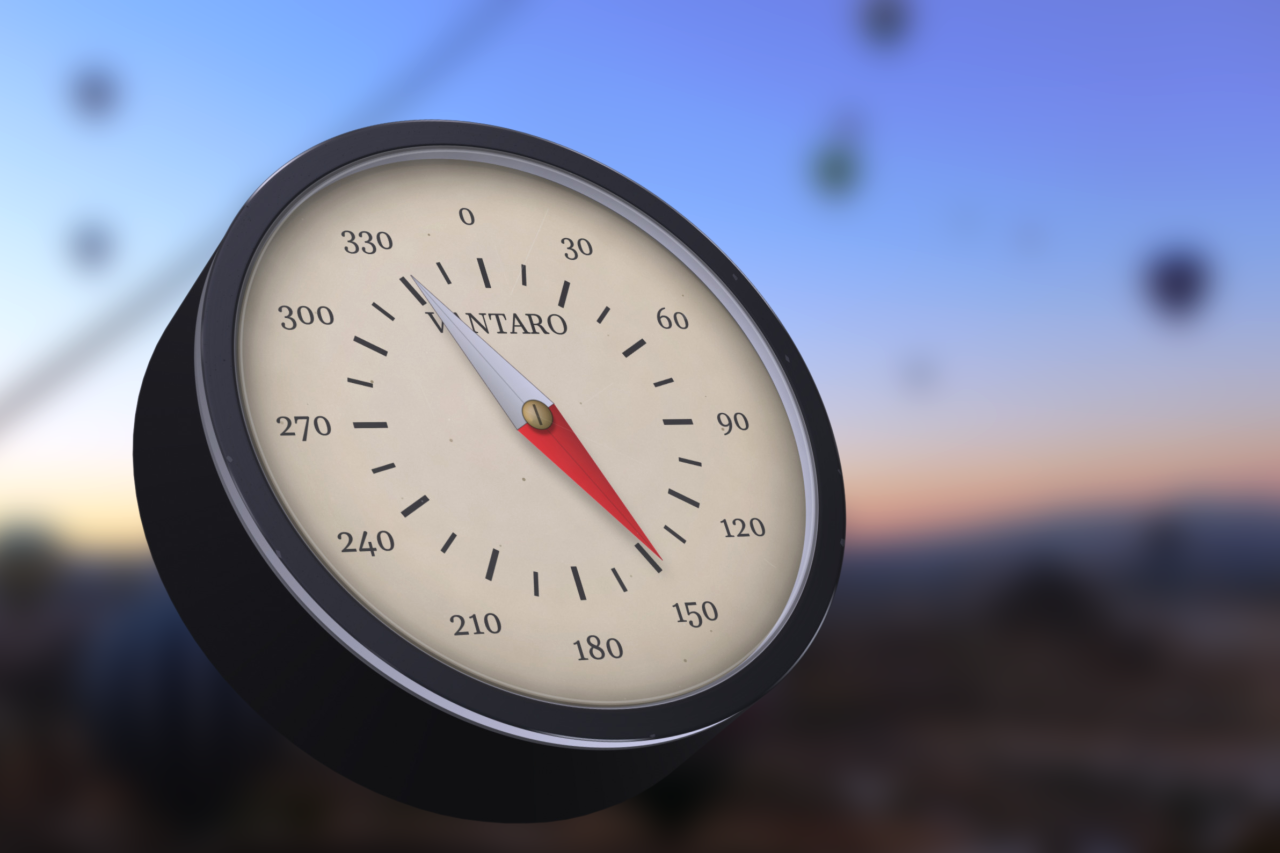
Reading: 150 °
